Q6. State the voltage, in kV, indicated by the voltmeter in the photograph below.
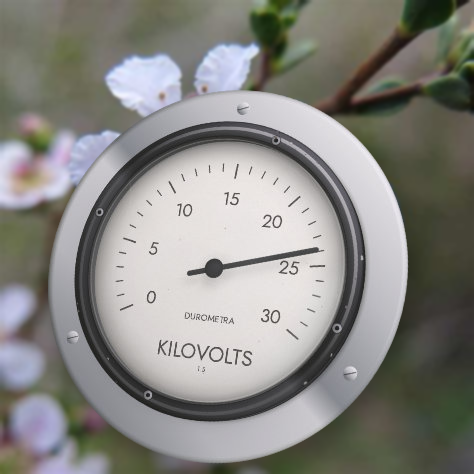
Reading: 24 kV
